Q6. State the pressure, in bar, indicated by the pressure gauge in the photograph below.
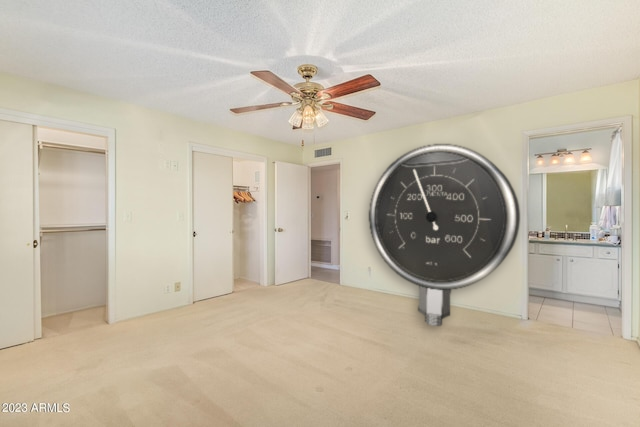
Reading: 250 bar
